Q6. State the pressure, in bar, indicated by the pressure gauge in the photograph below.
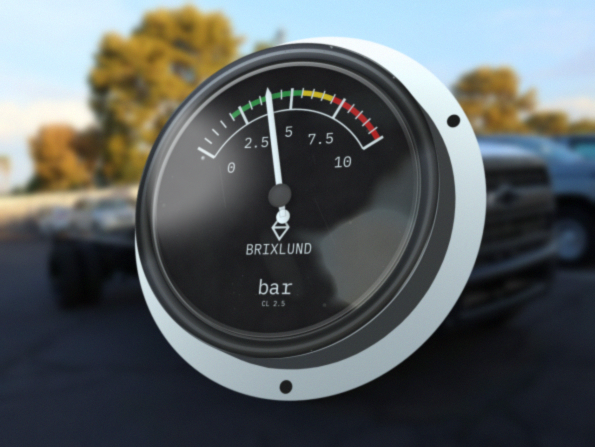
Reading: 4 bar
